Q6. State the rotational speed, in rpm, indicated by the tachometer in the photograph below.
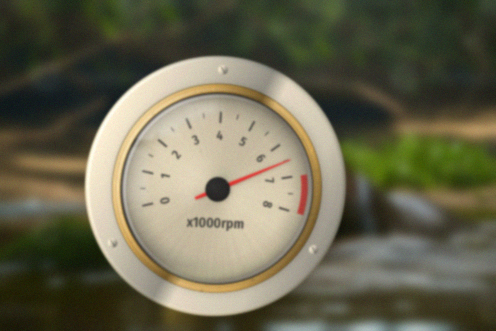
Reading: 6500 rpm
